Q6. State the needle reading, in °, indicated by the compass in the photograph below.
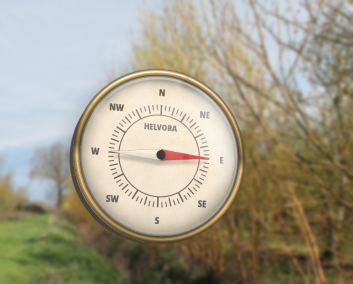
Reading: 90 °
